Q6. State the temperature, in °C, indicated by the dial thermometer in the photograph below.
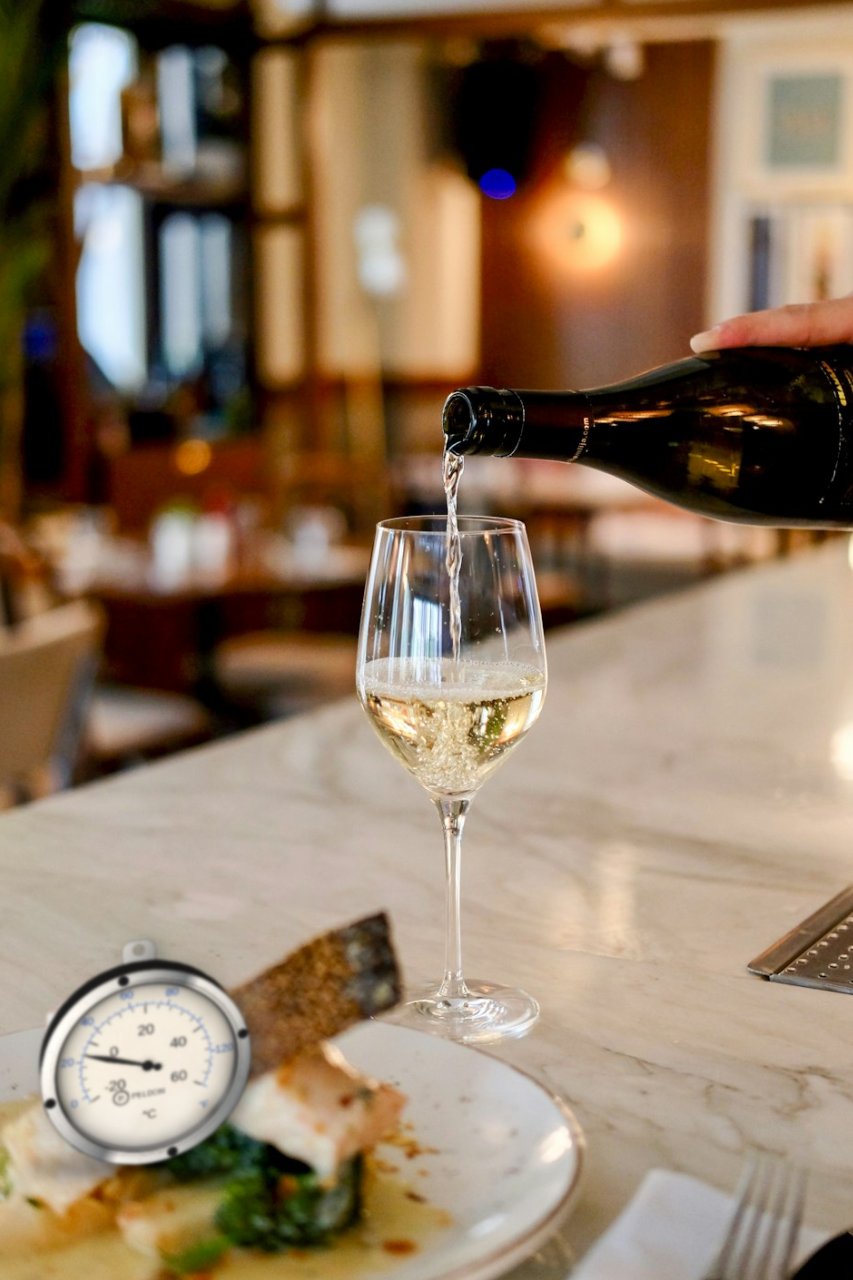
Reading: -4 °C
